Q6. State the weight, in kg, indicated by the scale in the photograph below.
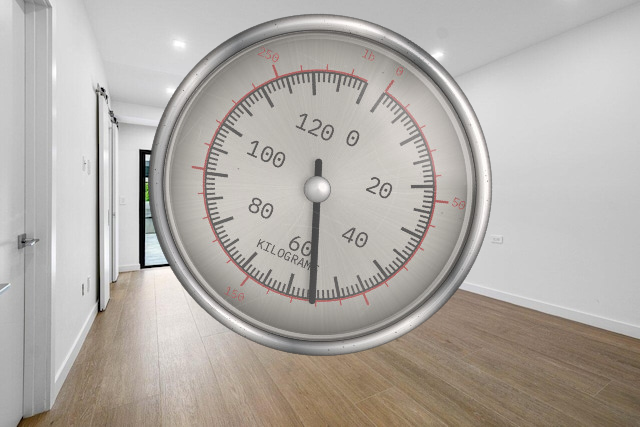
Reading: 55 kg
